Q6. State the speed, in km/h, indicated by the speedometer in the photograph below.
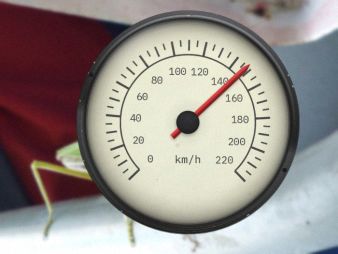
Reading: 147.5 km/h
